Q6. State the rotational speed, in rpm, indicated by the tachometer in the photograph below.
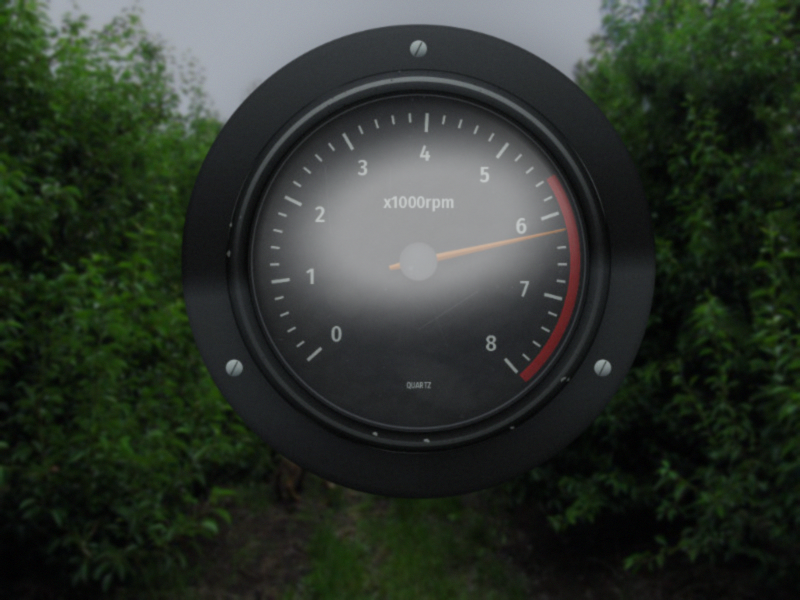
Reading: 6200 rpm
